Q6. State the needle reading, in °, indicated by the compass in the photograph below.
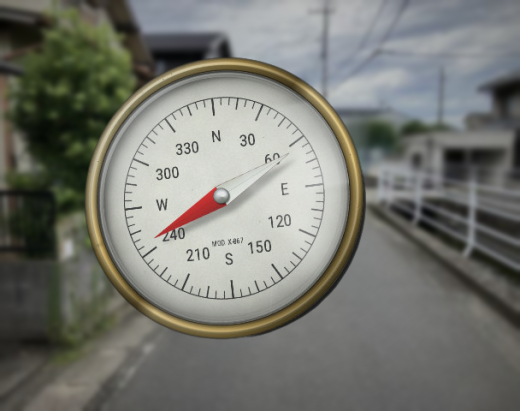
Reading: 245 °
